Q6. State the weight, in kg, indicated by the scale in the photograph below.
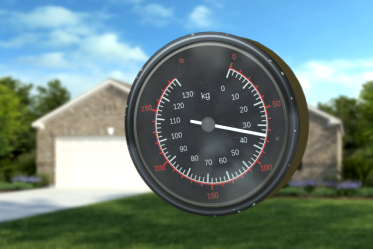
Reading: 34 kg
